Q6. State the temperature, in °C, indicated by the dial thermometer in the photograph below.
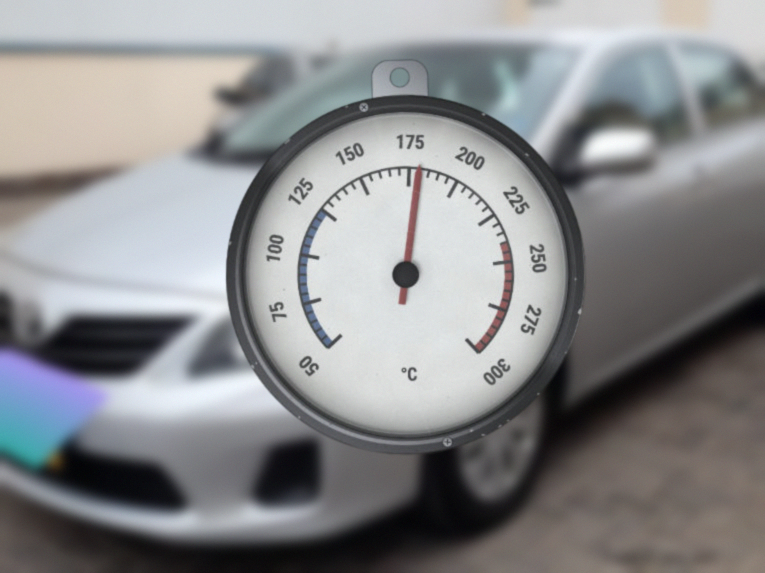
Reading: 180 °C
